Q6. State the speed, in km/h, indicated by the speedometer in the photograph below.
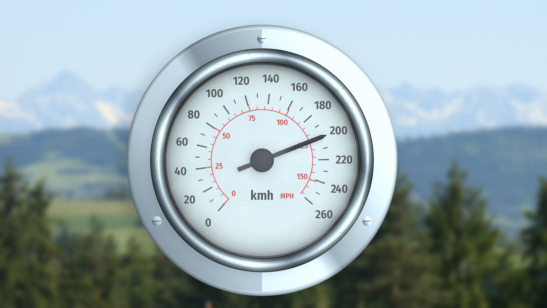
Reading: 200 km/h
